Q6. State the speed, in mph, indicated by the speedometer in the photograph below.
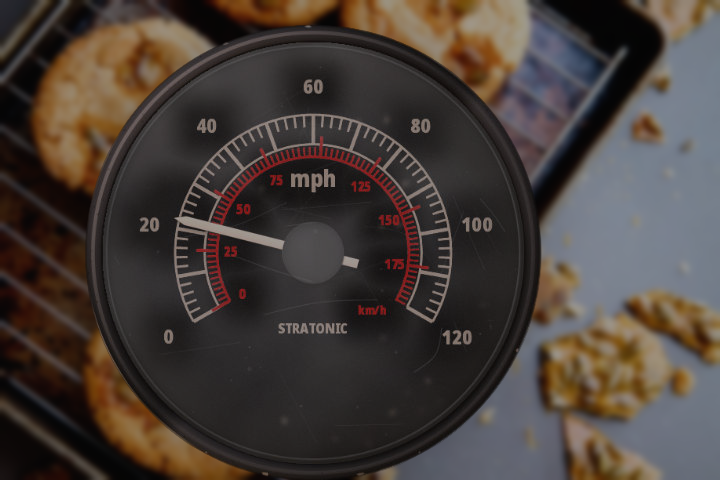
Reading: 22 mph
